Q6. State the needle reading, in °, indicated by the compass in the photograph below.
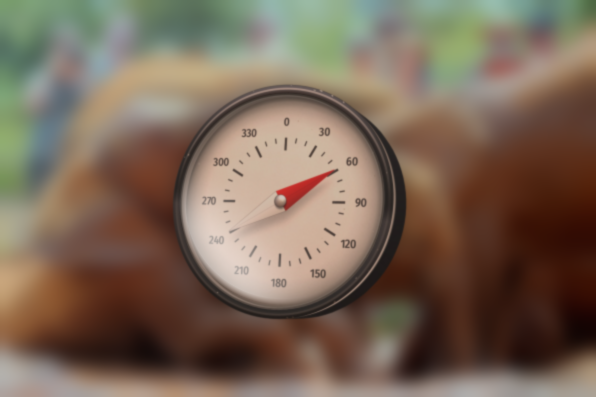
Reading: 60 °
